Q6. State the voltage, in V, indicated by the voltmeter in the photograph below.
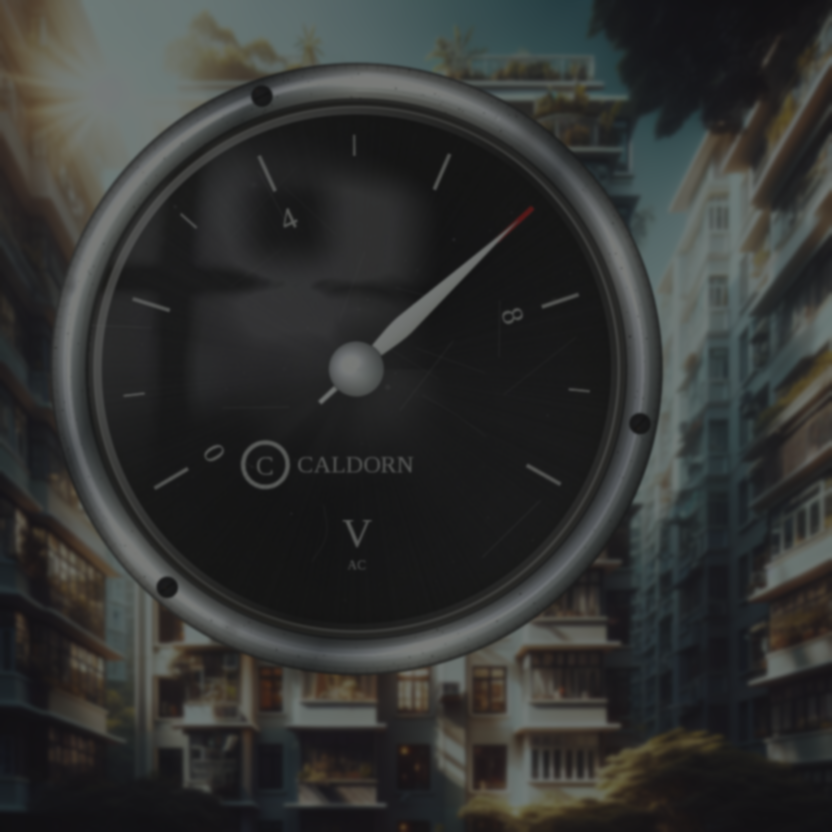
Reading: 7 V
